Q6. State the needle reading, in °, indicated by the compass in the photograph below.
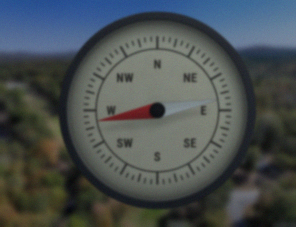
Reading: 260 °
